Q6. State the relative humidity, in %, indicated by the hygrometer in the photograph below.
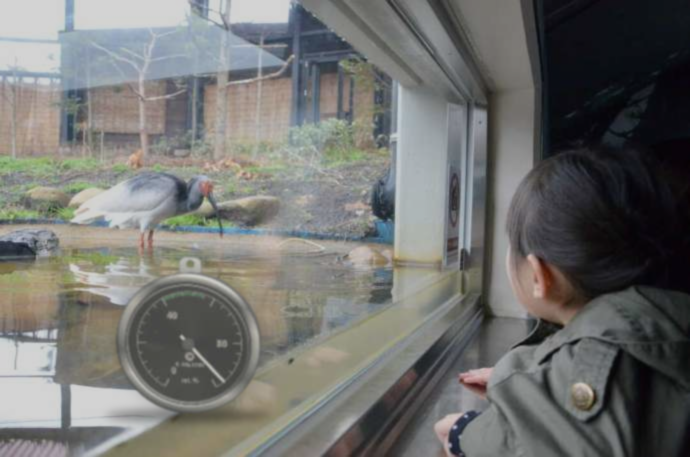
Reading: 96 %
